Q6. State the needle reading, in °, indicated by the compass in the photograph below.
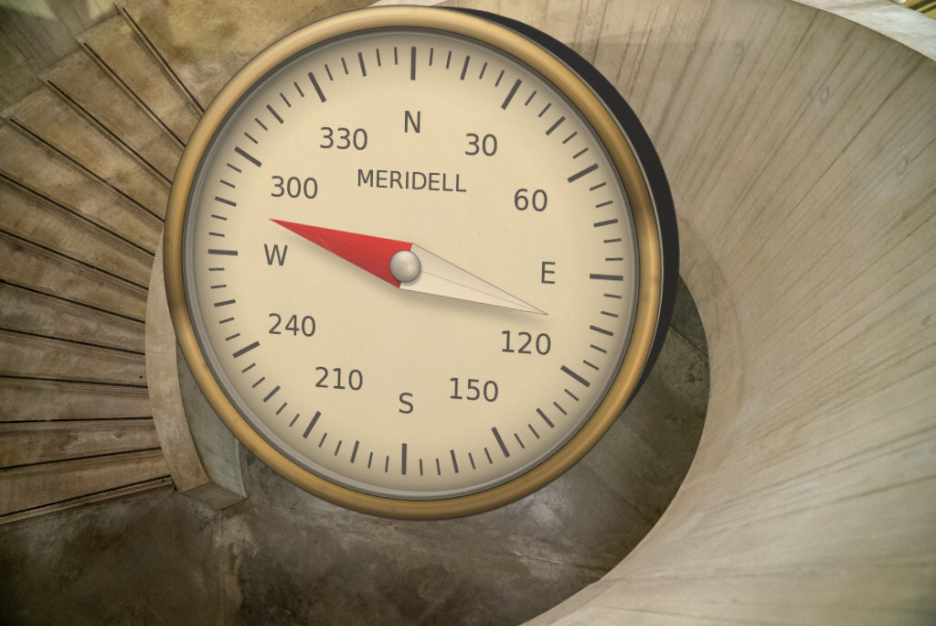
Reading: 285 °
